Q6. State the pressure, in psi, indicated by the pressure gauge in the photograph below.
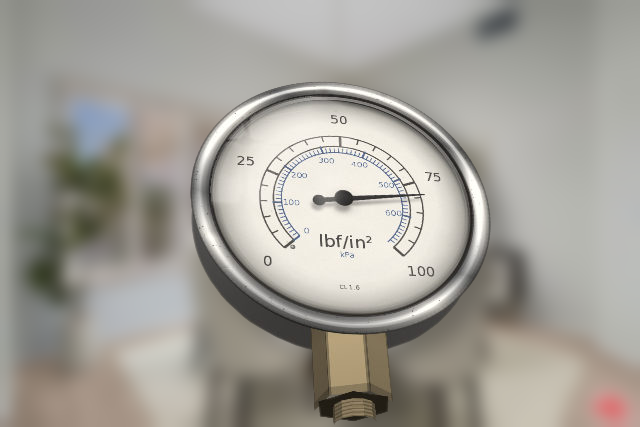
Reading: 80 psi
